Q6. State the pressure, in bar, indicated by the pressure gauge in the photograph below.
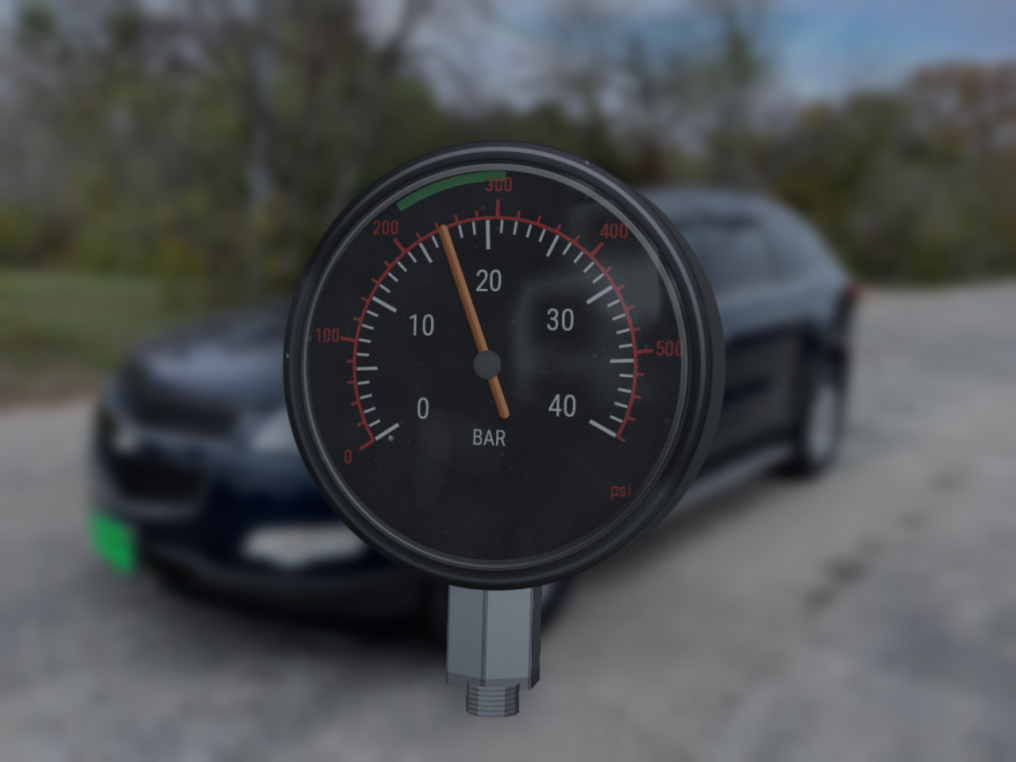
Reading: 17 bar
